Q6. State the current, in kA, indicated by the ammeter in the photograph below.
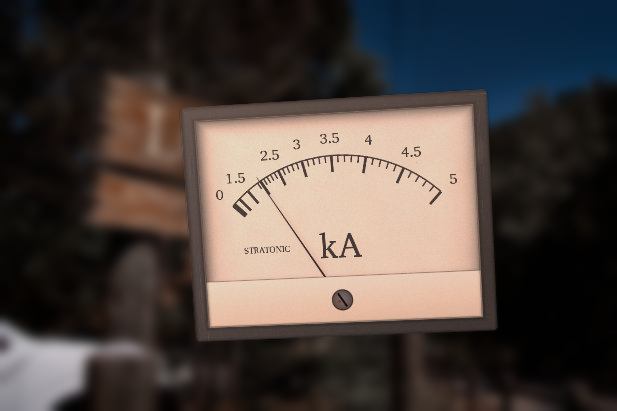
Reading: 2 kA
